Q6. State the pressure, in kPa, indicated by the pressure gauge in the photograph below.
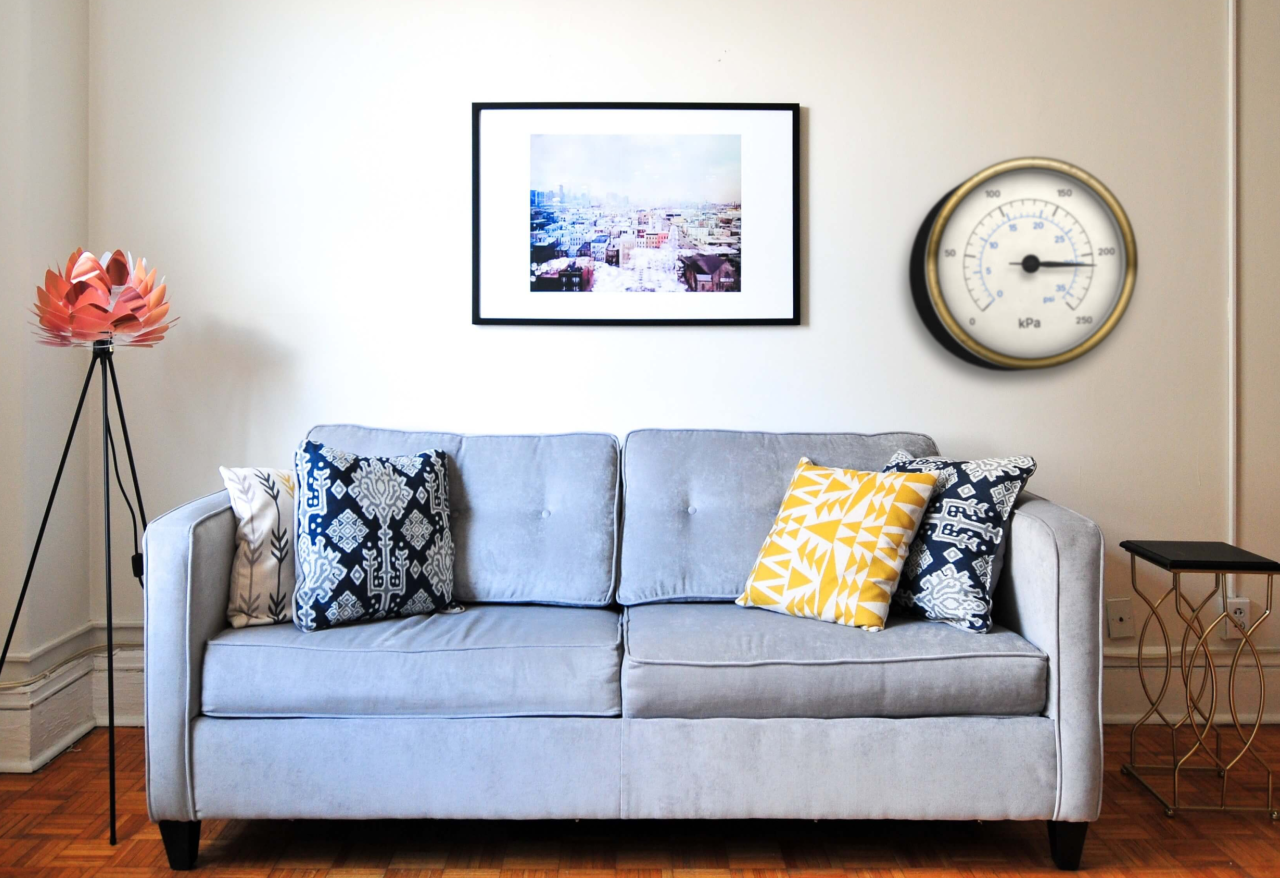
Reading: 210 kPa
